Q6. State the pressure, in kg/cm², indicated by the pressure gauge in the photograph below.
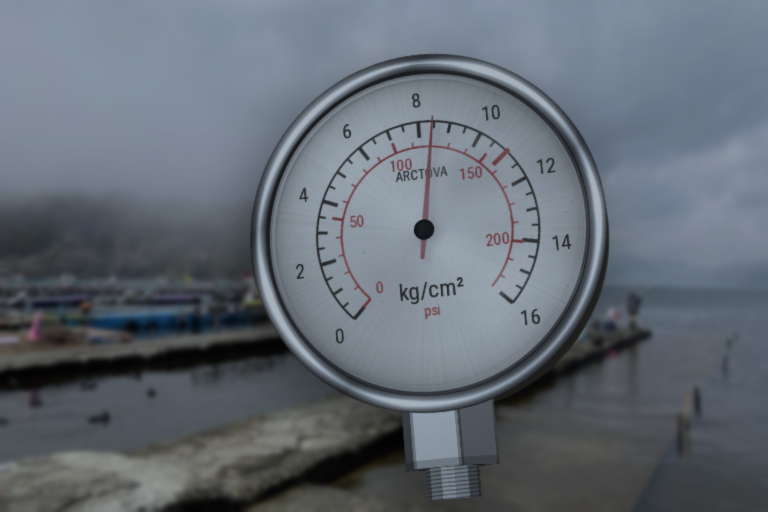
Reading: 8.5 kg/cm²
